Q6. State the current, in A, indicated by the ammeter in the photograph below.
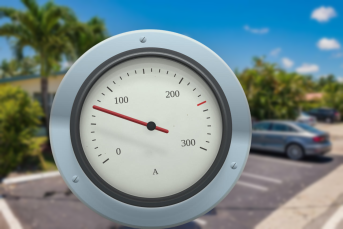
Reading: 70 A
